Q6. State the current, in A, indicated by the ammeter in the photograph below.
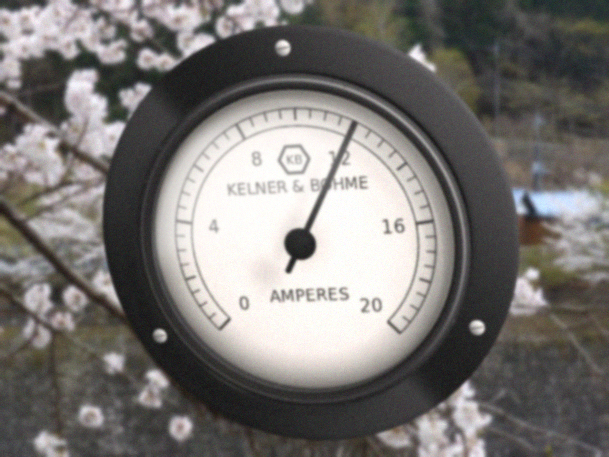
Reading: 12 A
